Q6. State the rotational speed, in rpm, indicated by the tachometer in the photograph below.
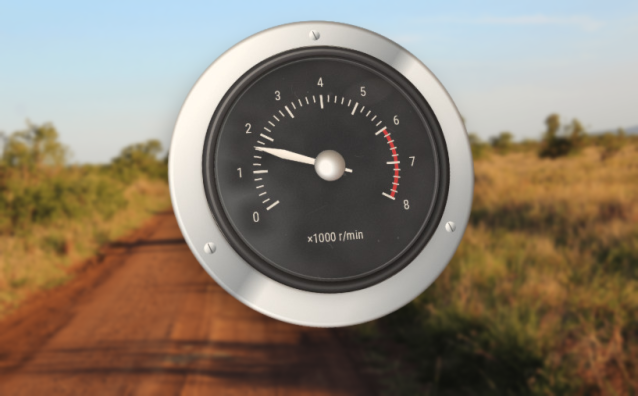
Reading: 1600 rpm
